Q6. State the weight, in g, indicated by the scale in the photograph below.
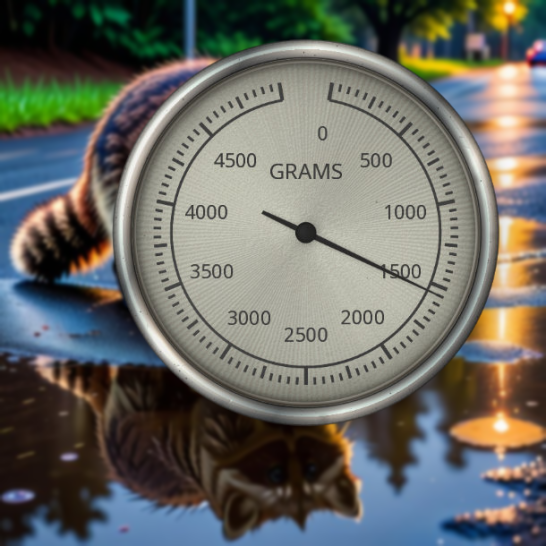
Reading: 1550 g
